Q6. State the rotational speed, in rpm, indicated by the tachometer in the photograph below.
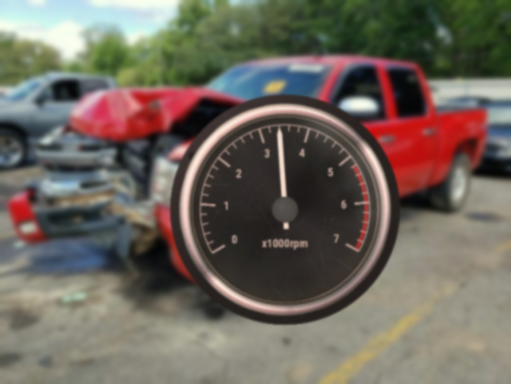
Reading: 3400 rpm
